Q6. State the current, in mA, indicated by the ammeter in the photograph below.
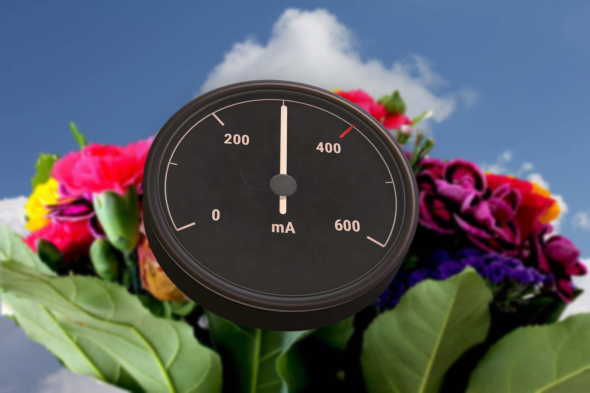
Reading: 300 mA
